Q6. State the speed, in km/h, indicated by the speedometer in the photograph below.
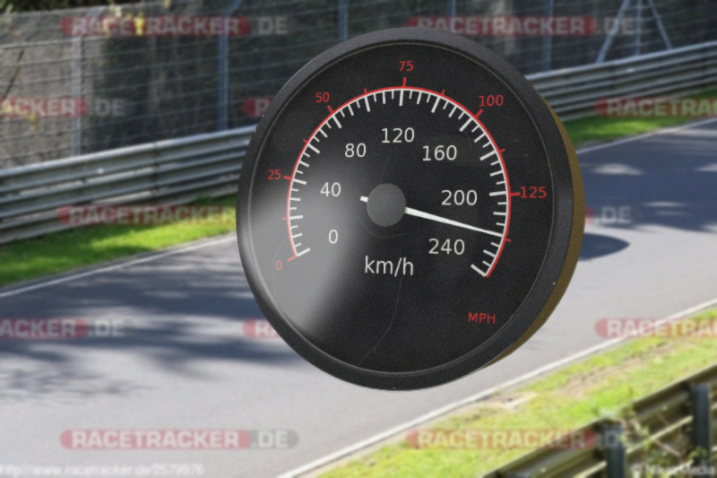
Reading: 220 km/h
